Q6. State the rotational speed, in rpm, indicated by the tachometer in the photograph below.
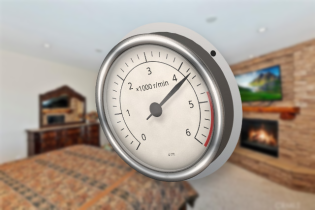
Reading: 4300 rpm
